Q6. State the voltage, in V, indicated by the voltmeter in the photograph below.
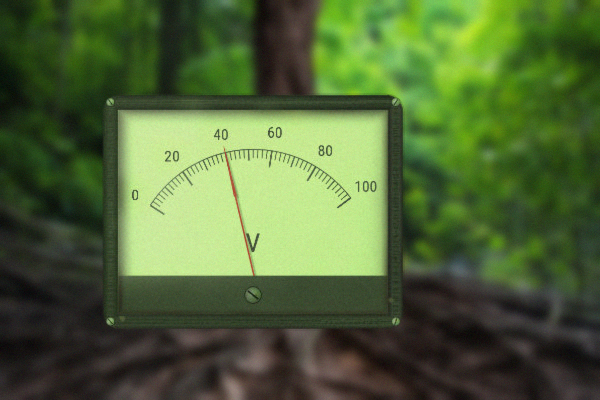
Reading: 40 V
